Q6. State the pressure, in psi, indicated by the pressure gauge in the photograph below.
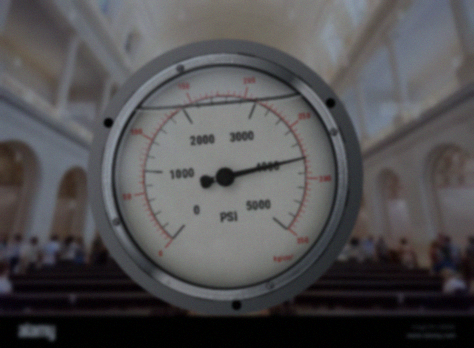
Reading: 4000 psi
